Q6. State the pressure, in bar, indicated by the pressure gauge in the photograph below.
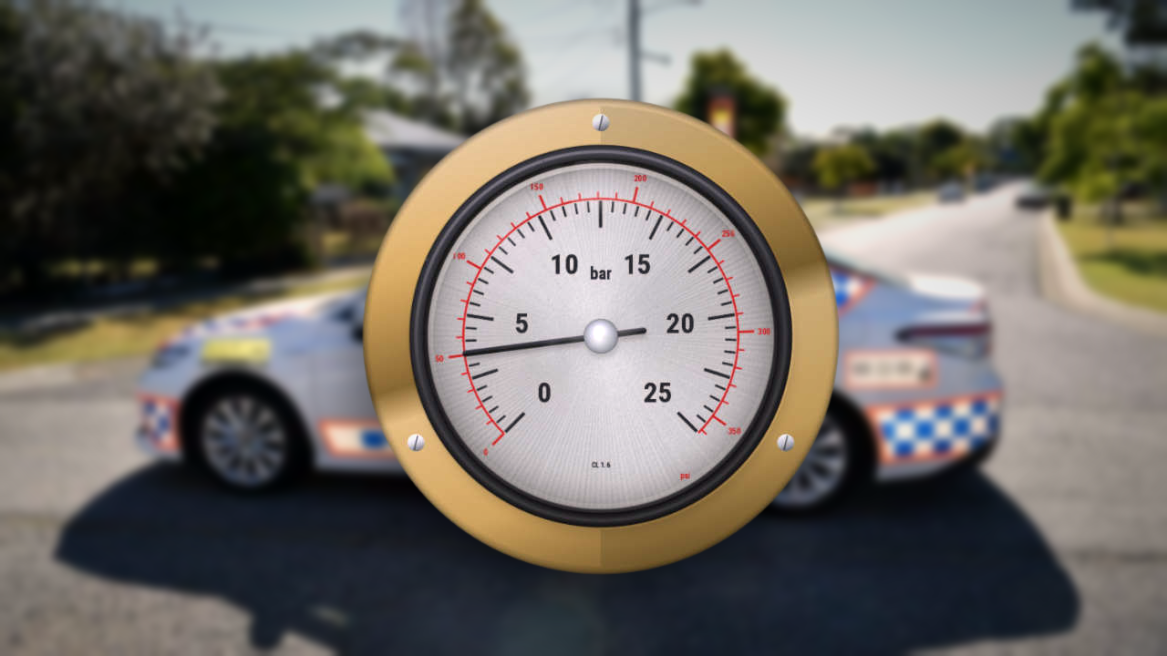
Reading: 3.5 bar
